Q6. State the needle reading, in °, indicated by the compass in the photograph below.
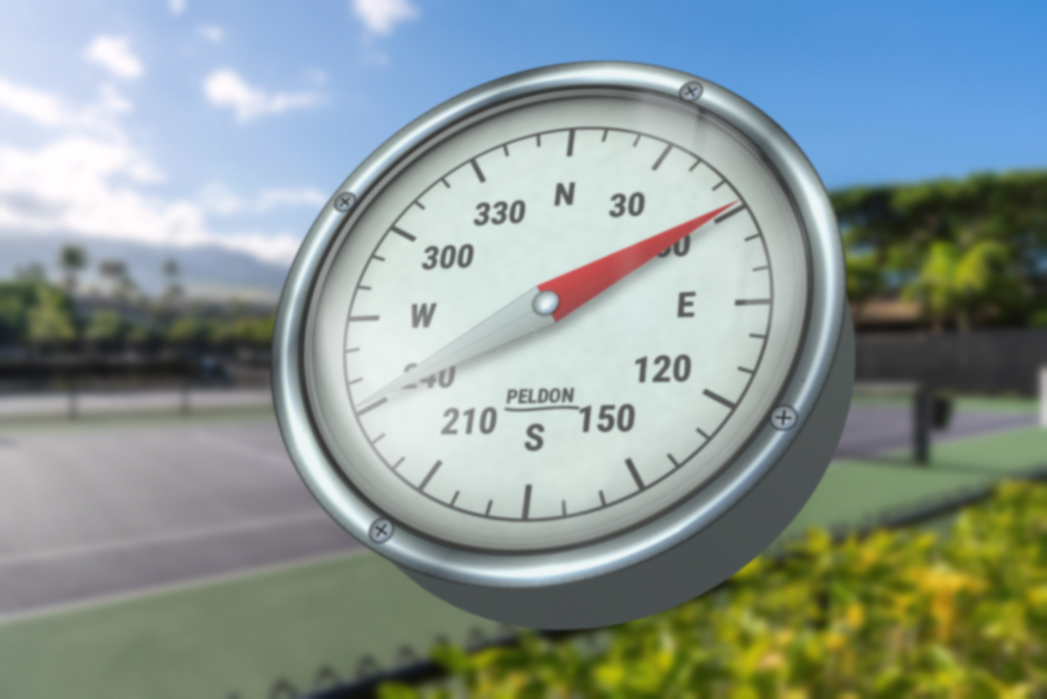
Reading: 60 °
